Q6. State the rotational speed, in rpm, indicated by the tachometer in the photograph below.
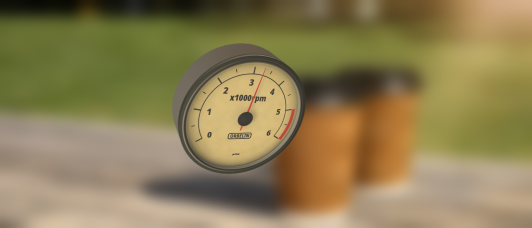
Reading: 3250 rpm
